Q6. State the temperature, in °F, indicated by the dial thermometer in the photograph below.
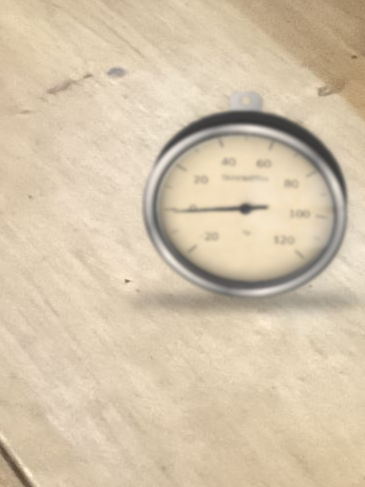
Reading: 0 °F
